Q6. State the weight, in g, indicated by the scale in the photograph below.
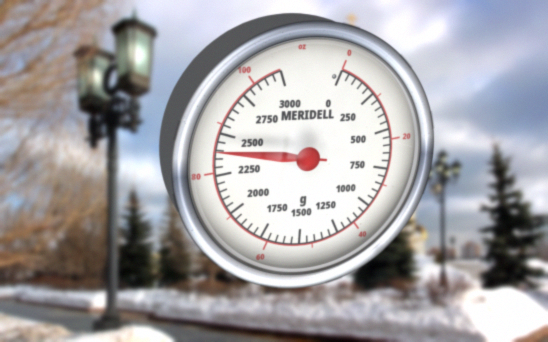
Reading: 2400 g
